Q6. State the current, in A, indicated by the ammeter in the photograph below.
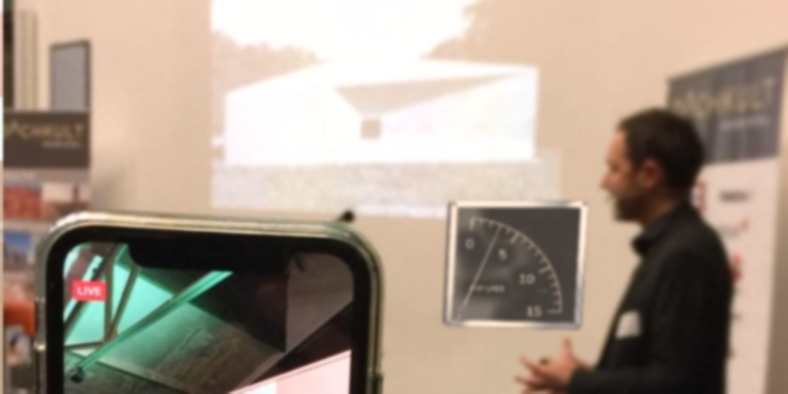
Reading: 3 A
